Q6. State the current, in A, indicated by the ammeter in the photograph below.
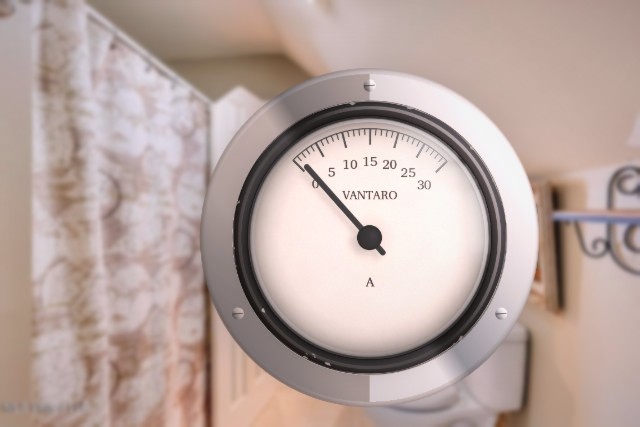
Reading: 1 A
